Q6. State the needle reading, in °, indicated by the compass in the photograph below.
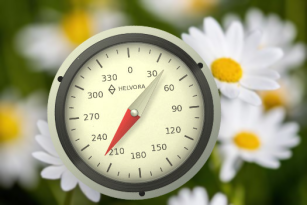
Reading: 220 °
